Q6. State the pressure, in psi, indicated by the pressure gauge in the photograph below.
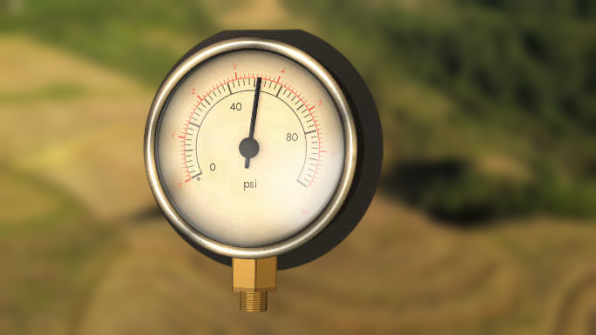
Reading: 52 psi
